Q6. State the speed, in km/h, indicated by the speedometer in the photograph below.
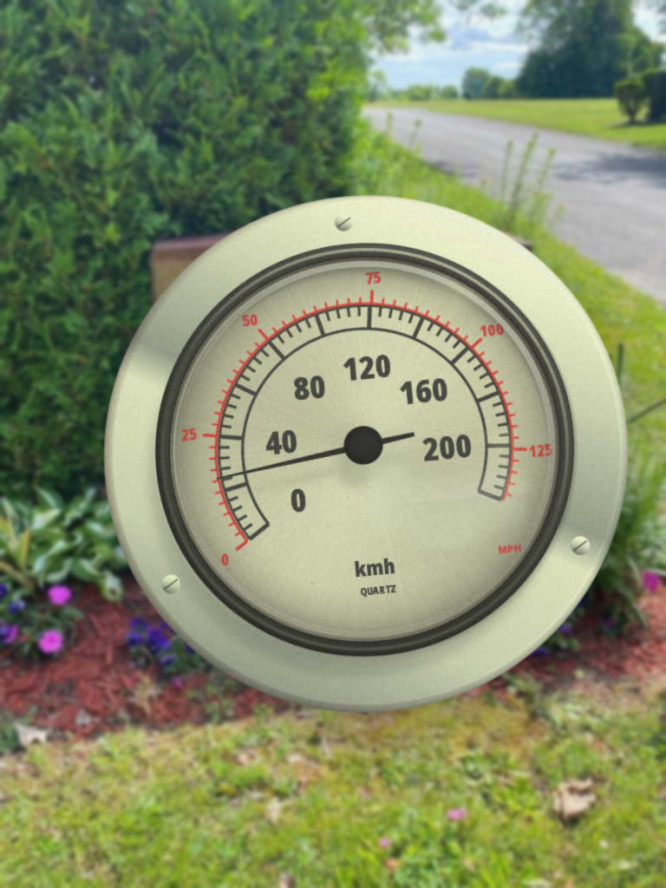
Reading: 24 km/h
